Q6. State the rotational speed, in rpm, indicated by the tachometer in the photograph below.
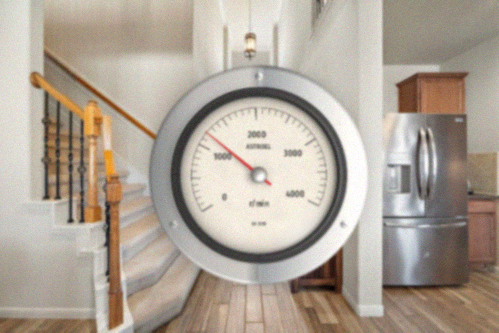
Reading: 1200 rpm
